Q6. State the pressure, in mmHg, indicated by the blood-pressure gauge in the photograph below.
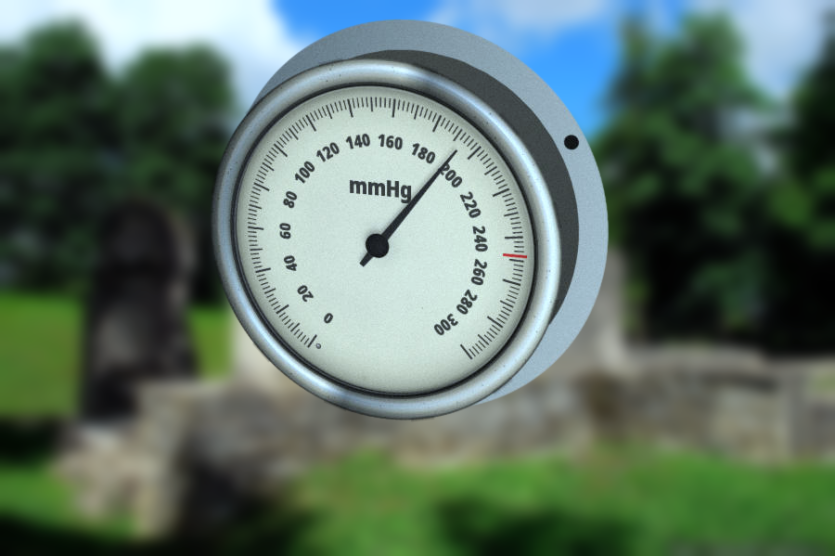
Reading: 194 mmHg
